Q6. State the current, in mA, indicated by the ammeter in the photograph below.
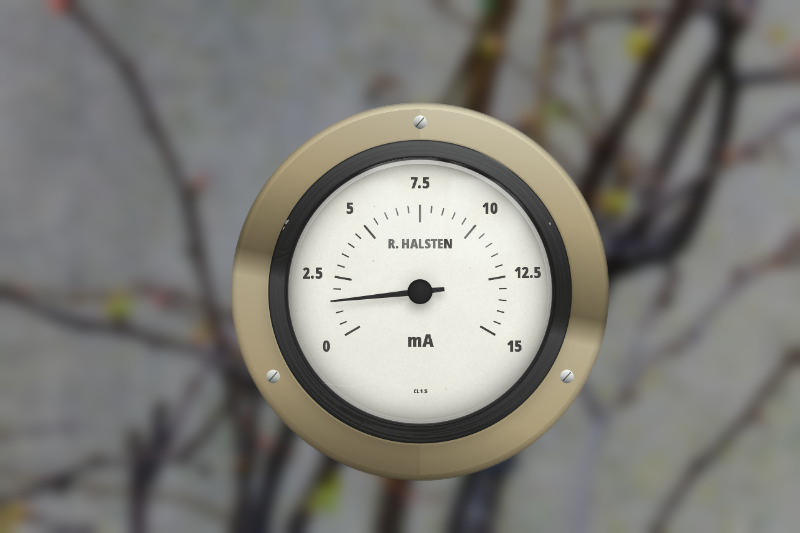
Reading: 1.5 mA
